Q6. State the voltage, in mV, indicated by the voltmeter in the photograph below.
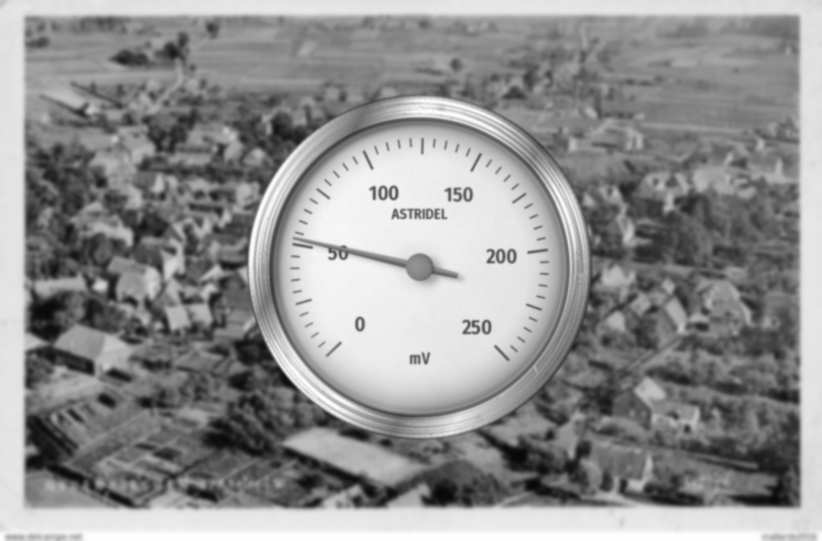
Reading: 52.5 mV
